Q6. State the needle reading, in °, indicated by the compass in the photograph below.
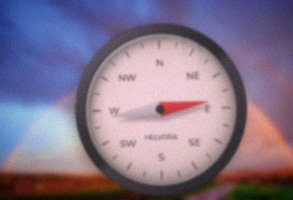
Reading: 82.5 °
